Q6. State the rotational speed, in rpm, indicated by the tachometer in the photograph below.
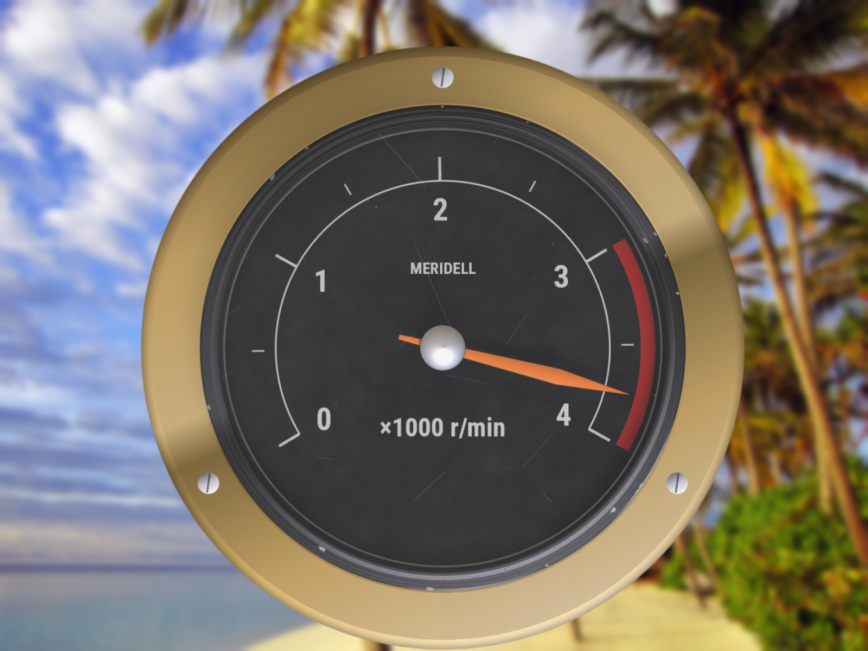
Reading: 3750 rpm
